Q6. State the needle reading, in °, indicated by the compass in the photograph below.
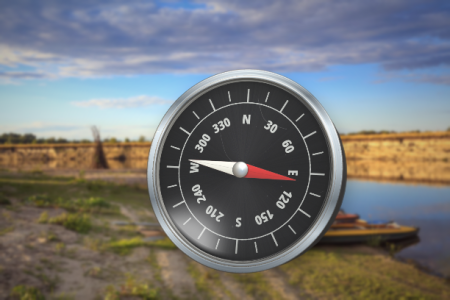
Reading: 97.5 °
